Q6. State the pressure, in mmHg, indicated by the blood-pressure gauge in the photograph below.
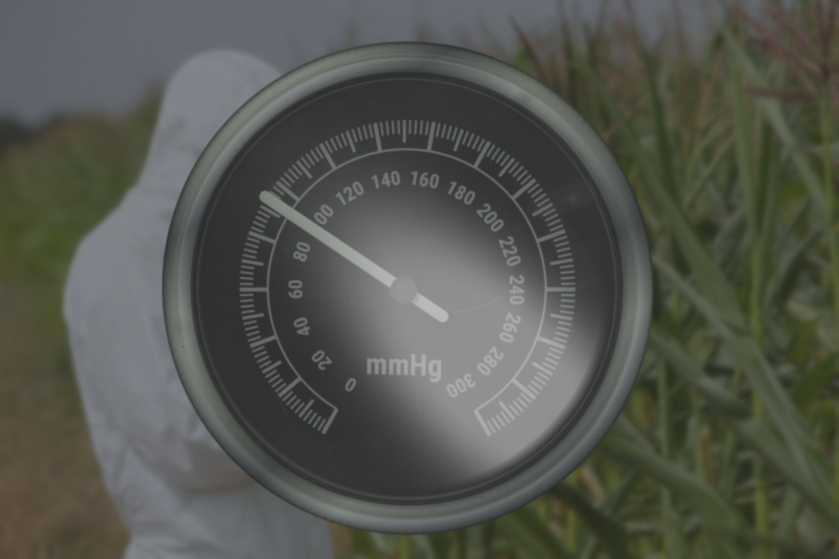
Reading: 94 mmHg
